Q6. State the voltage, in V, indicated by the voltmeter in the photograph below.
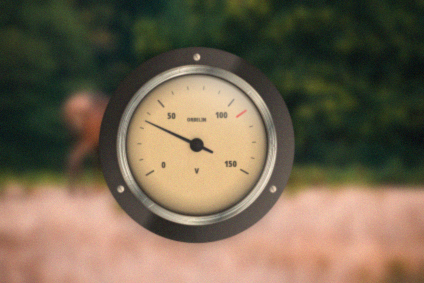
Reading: 35 V
